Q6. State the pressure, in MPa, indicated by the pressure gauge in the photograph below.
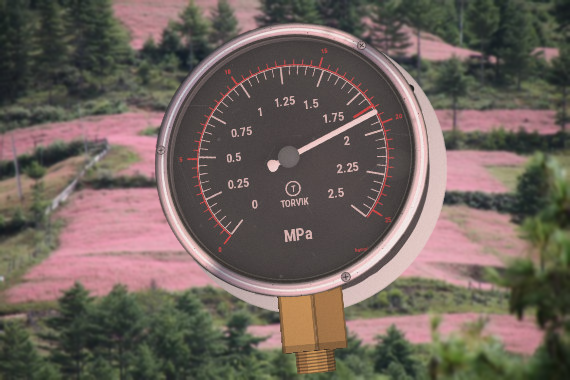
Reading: 1.9 MPa
